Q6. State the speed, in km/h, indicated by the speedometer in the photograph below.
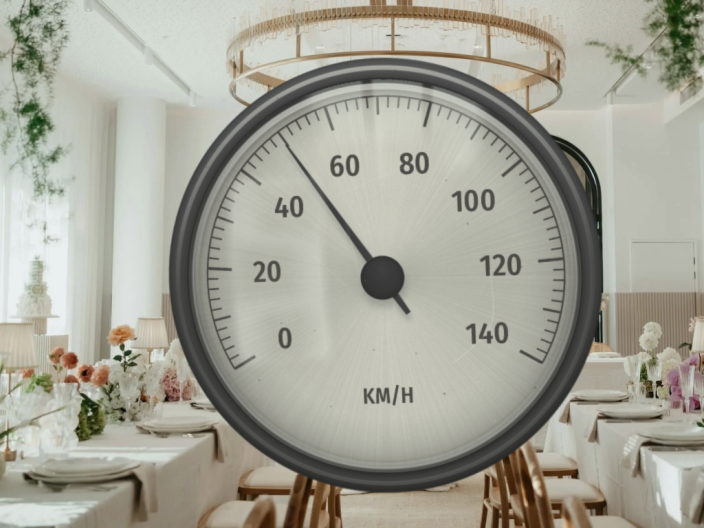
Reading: 50 km/h
